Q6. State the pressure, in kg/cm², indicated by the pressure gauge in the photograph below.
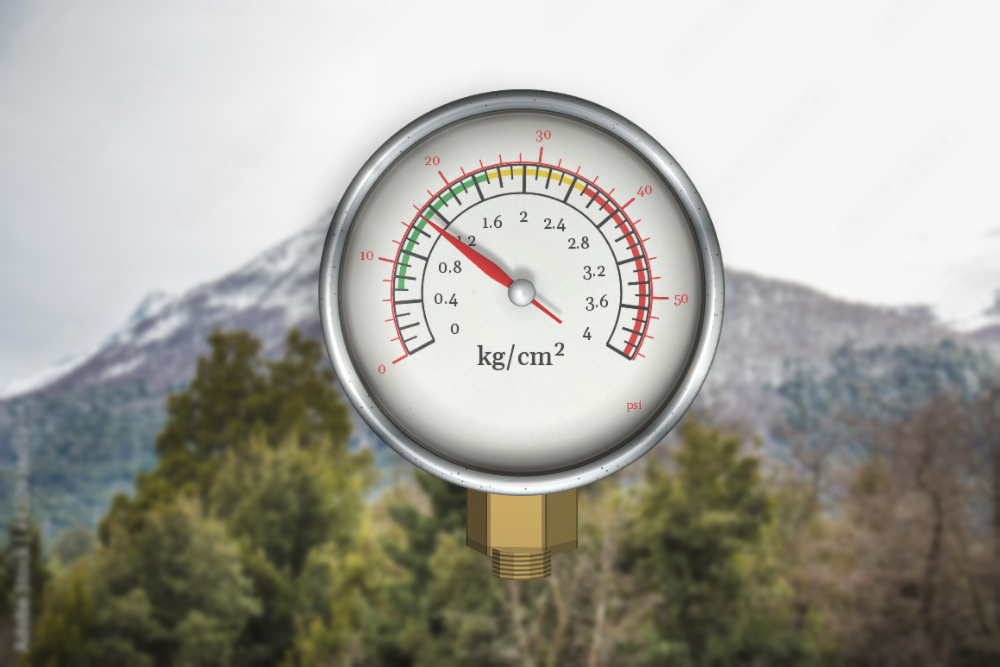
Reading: 1.1 kg/cm²
